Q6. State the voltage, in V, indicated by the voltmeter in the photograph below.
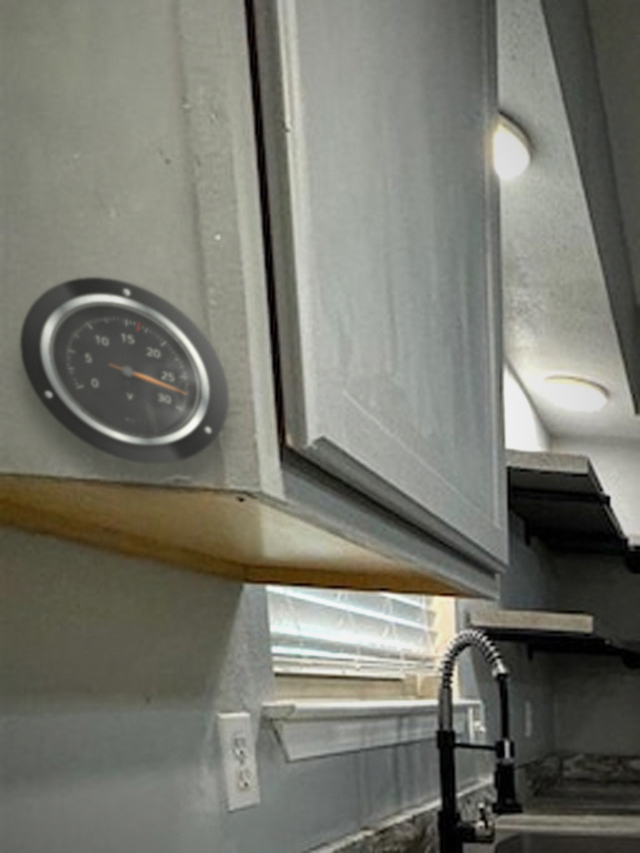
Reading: 27.5 V
